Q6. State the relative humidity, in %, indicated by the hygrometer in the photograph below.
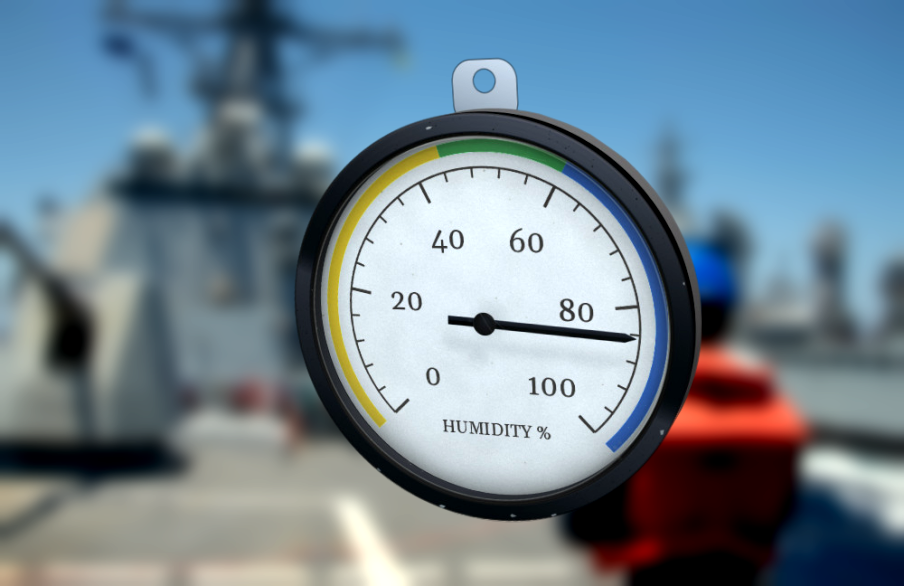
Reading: 84 %
